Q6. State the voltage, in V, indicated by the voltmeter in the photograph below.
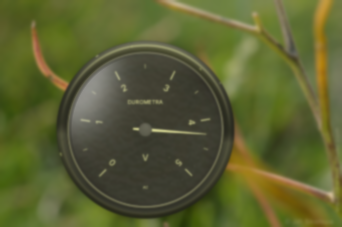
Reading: 4.25 V
